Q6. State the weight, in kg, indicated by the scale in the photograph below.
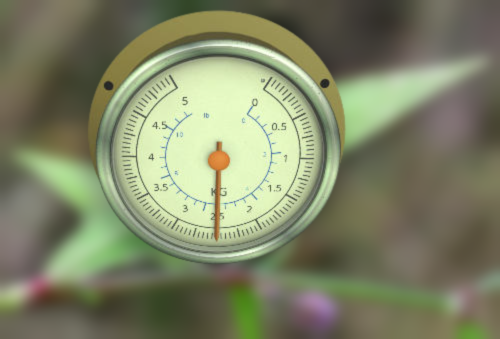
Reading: 2.5 kg
